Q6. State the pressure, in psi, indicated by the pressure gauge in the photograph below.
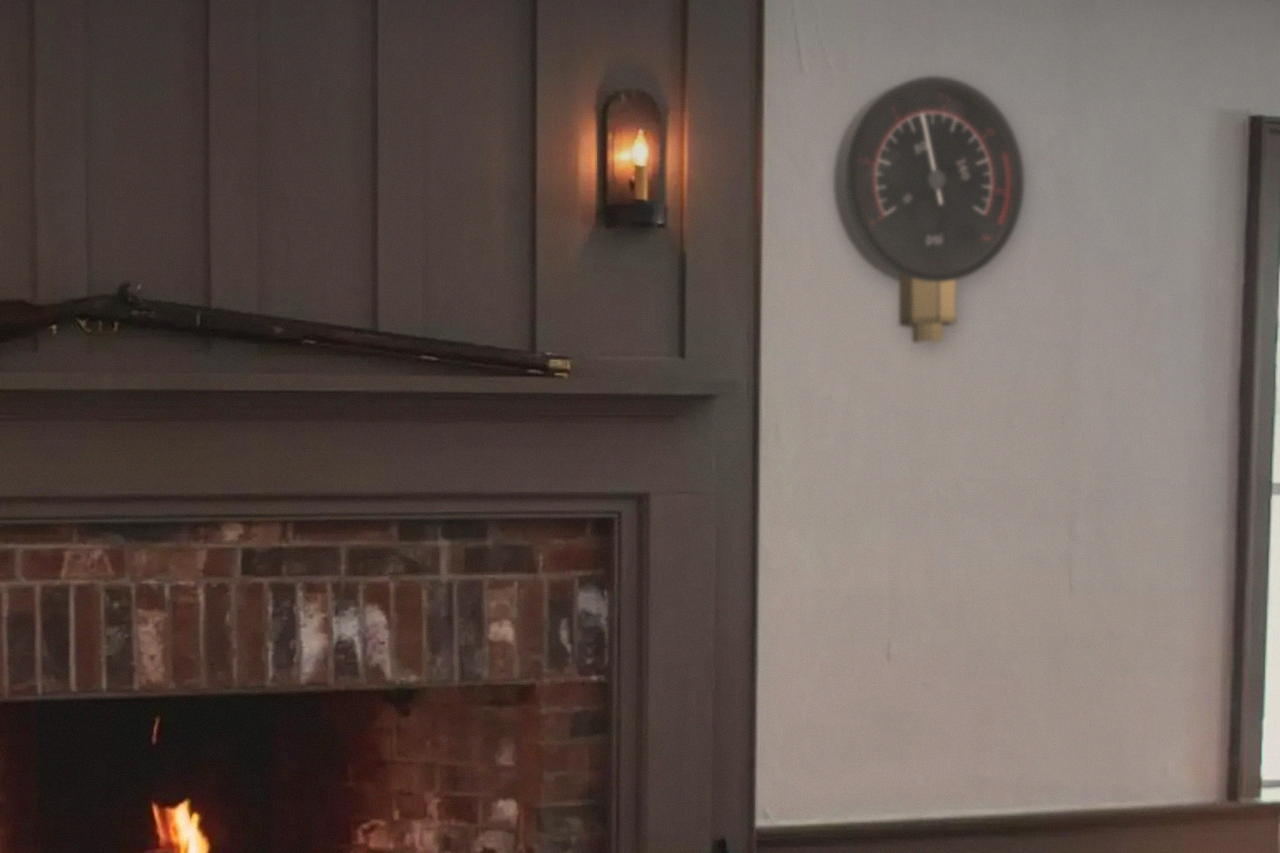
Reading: 90 psi
